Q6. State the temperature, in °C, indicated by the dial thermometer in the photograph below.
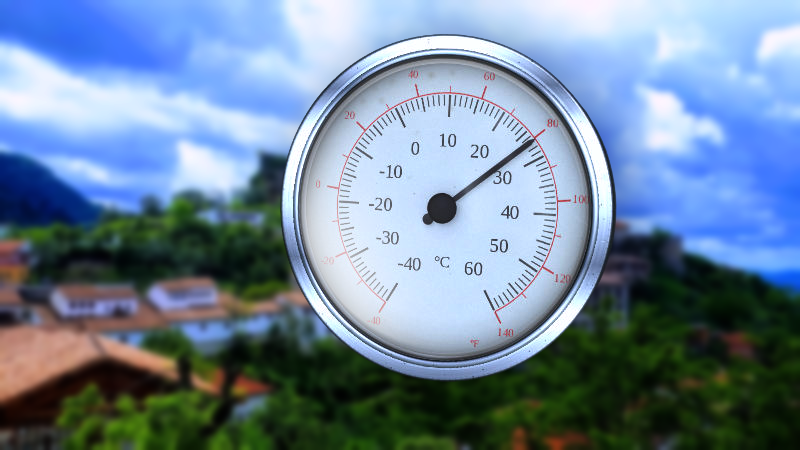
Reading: 27 °C
